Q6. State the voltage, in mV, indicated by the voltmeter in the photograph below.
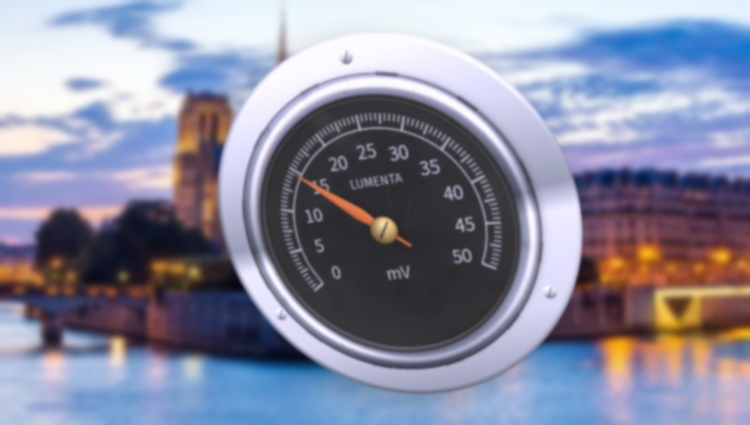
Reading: 15 mV
